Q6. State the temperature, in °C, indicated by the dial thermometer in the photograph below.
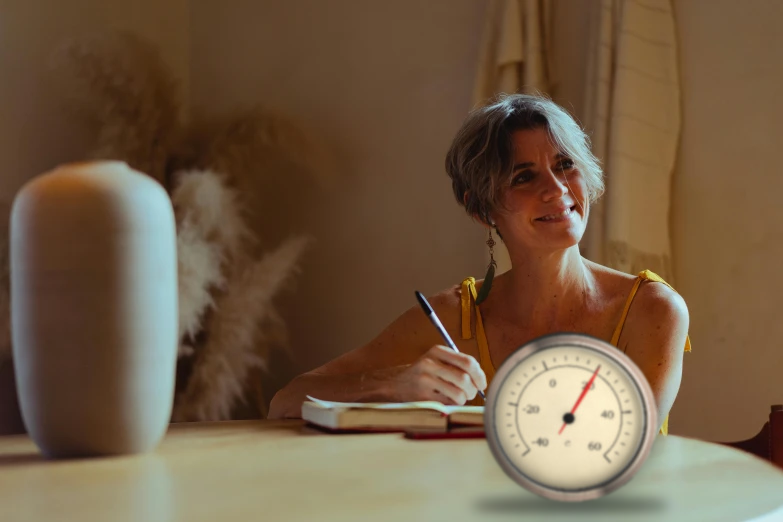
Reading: 20 °C
